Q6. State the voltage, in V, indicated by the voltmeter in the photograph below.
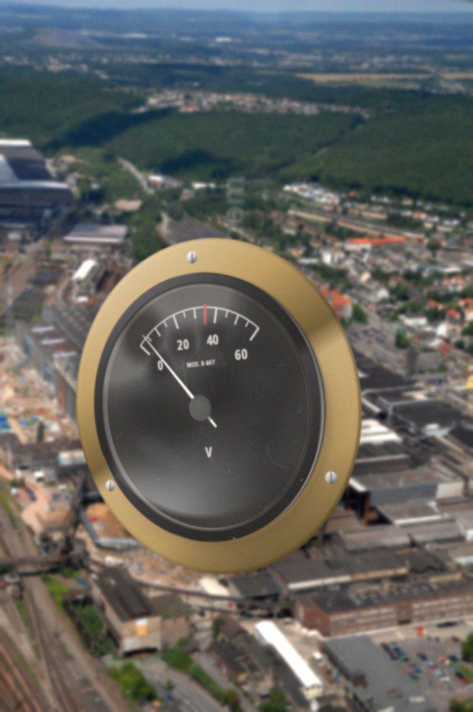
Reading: 5 V
